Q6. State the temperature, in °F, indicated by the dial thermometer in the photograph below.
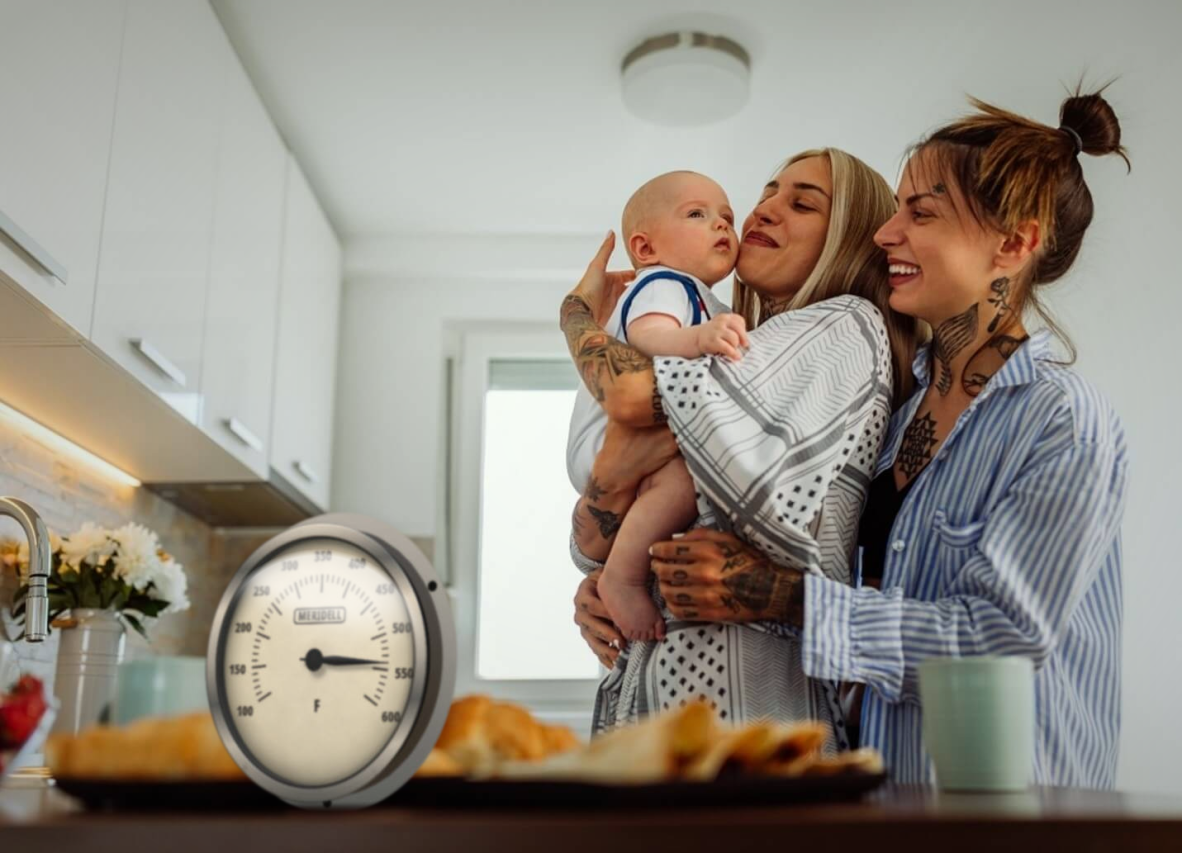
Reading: 540 °F
